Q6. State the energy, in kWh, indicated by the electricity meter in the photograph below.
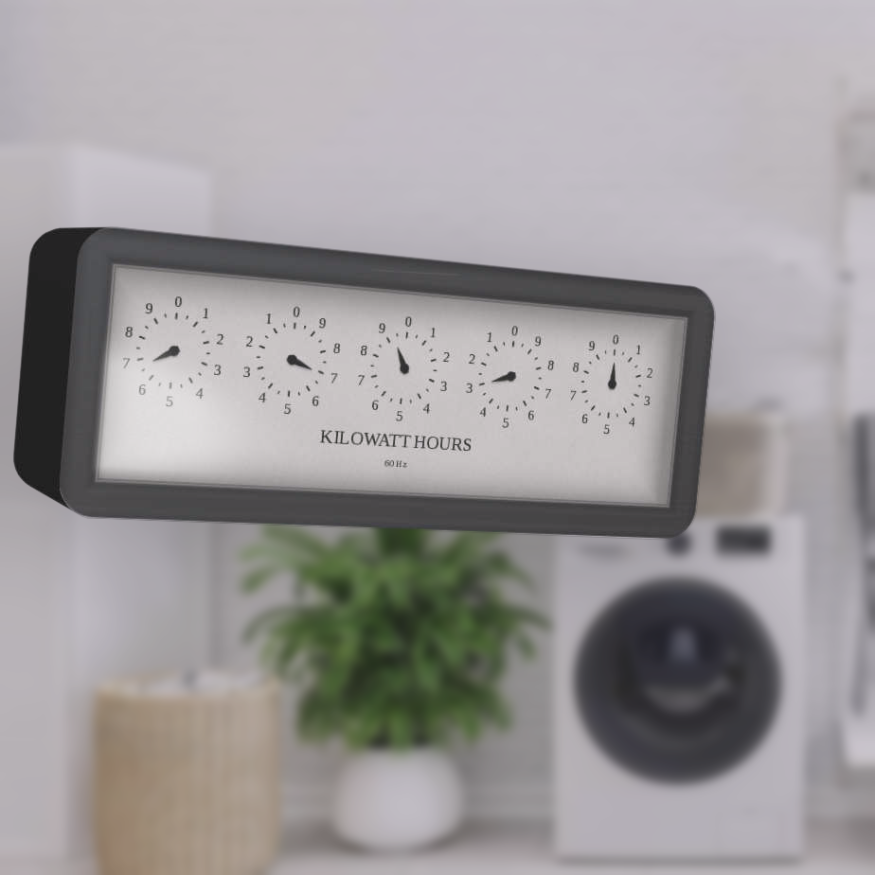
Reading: 66930 kWh
